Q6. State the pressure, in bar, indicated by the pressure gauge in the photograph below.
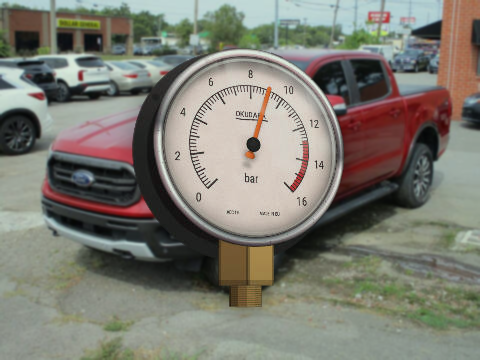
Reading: 9 bar
